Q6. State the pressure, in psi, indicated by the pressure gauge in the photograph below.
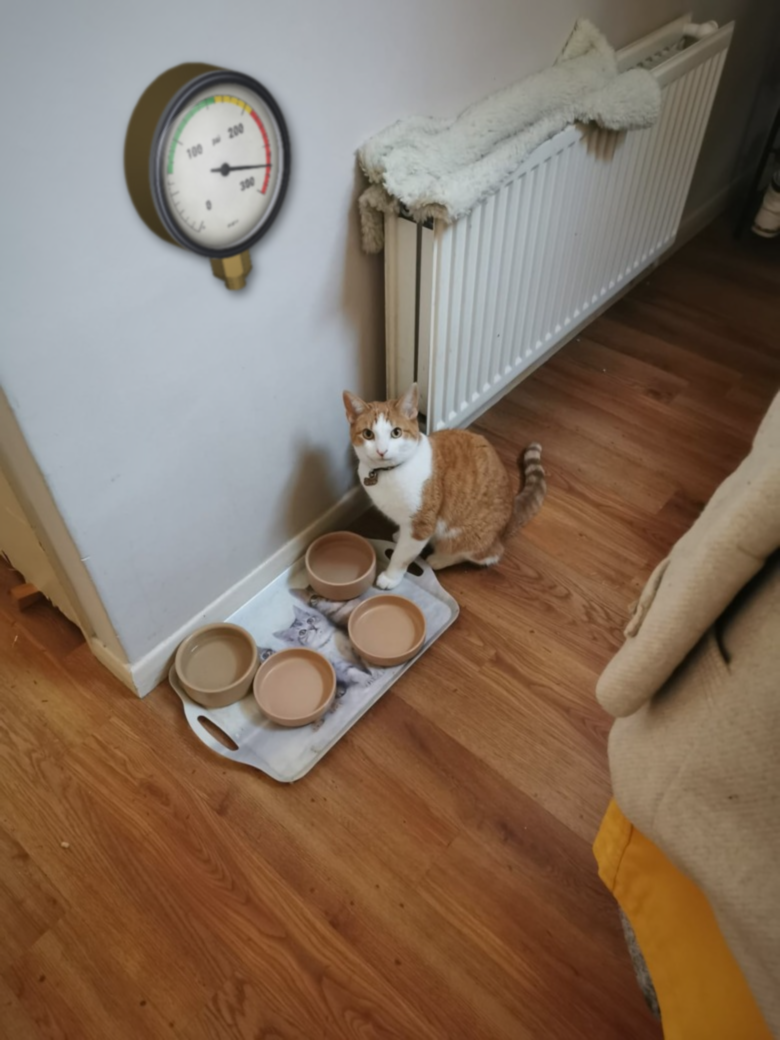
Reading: 270 psi
